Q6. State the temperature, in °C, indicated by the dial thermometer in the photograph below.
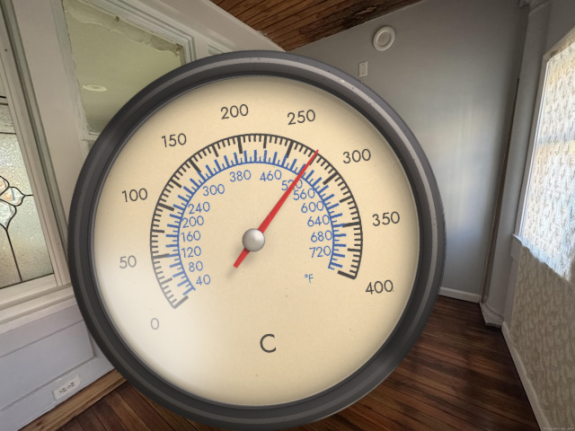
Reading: 275 °C
